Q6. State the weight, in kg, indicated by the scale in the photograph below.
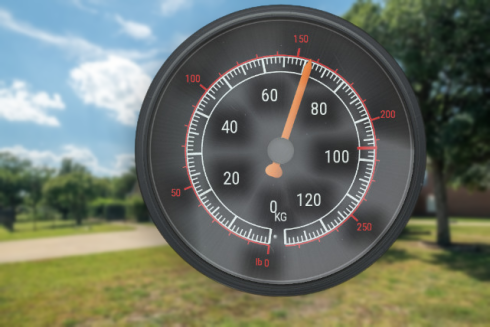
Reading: 71 kg
